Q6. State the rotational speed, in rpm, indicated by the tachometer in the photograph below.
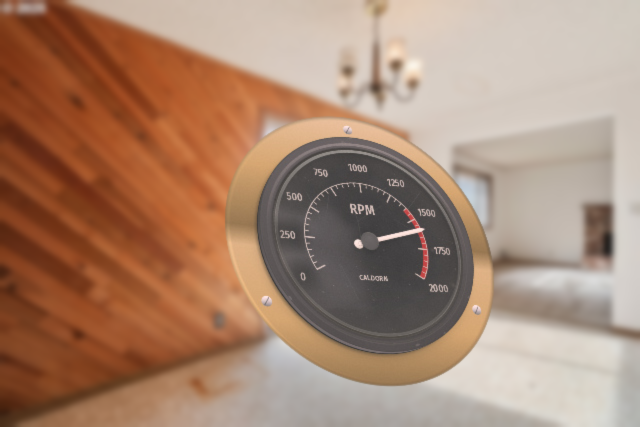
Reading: 1600 rpm
